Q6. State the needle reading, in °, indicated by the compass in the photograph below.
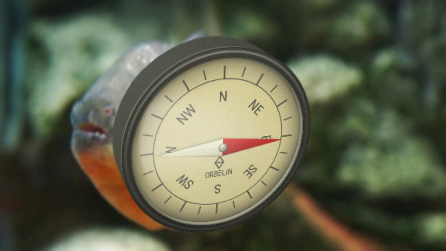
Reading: 90 °
